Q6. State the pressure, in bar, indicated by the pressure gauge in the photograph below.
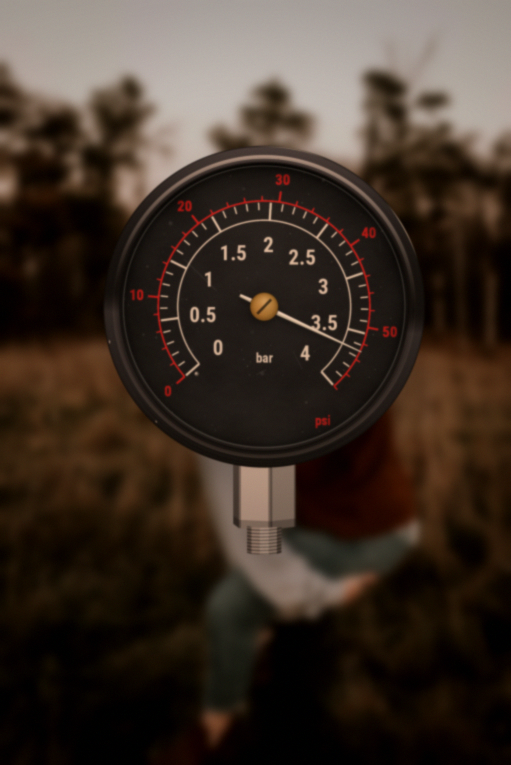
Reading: 3.65 bar
